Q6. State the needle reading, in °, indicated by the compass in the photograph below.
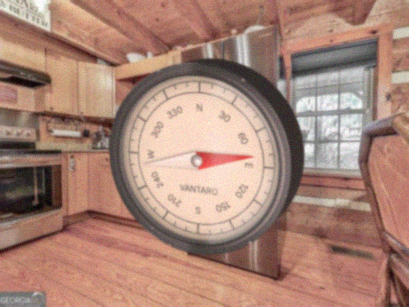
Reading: 80 °
